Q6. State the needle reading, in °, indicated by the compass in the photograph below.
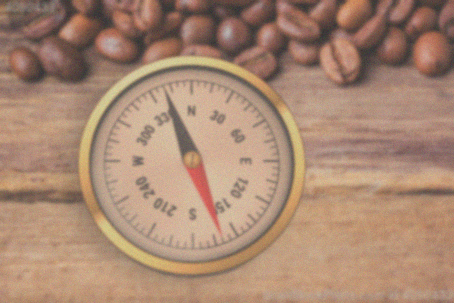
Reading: 160 °
